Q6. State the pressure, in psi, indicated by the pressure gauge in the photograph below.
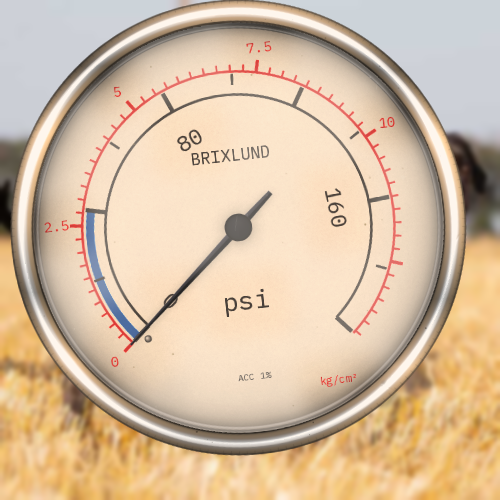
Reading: 0 psi
